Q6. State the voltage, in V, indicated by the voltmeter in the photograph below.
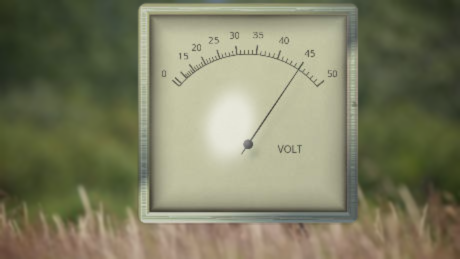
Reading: 45 V
